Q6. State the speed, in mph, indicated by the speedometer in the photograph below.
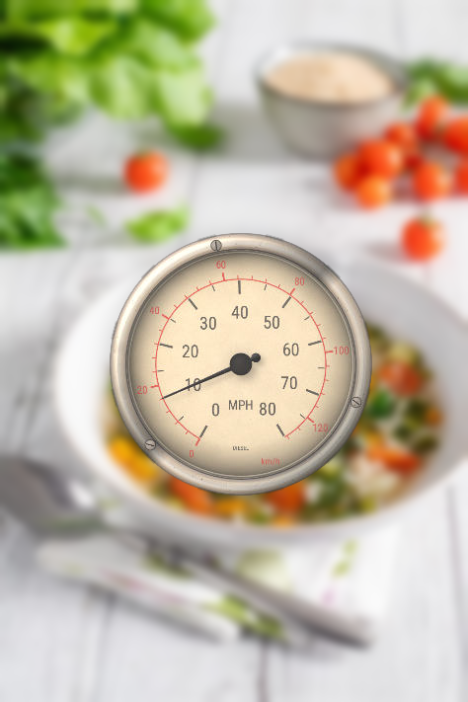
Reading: 10 mph
